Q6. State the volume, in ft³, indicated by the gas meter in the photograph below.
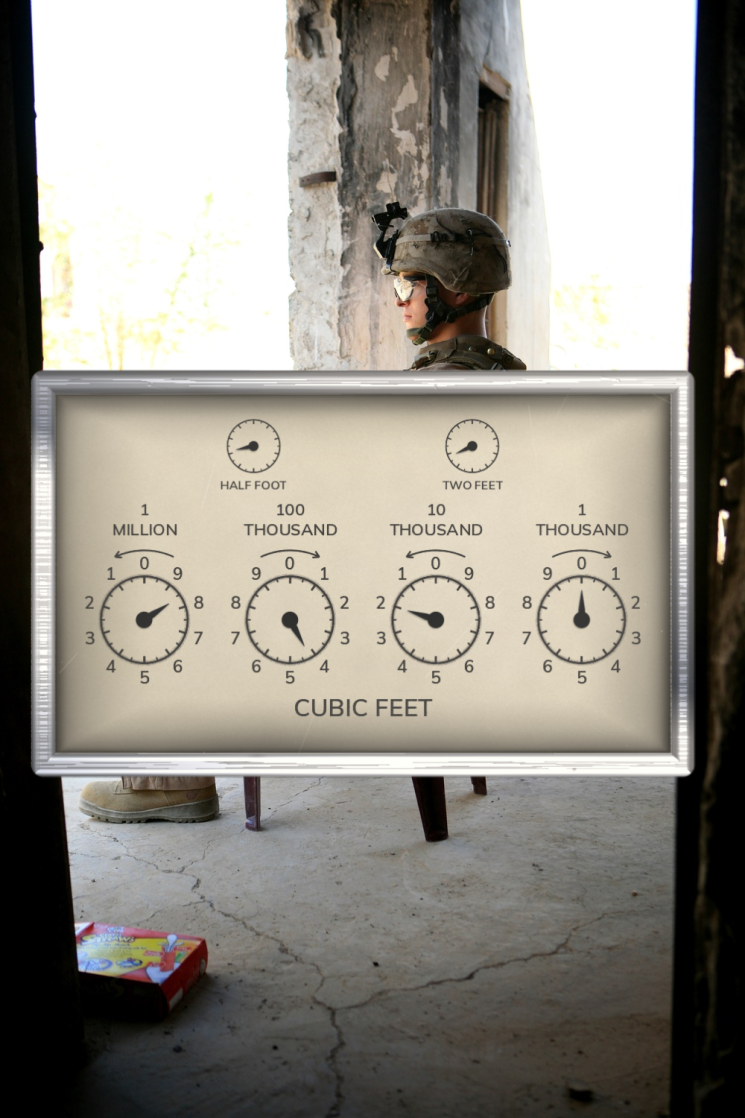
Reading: 842000 ft³
